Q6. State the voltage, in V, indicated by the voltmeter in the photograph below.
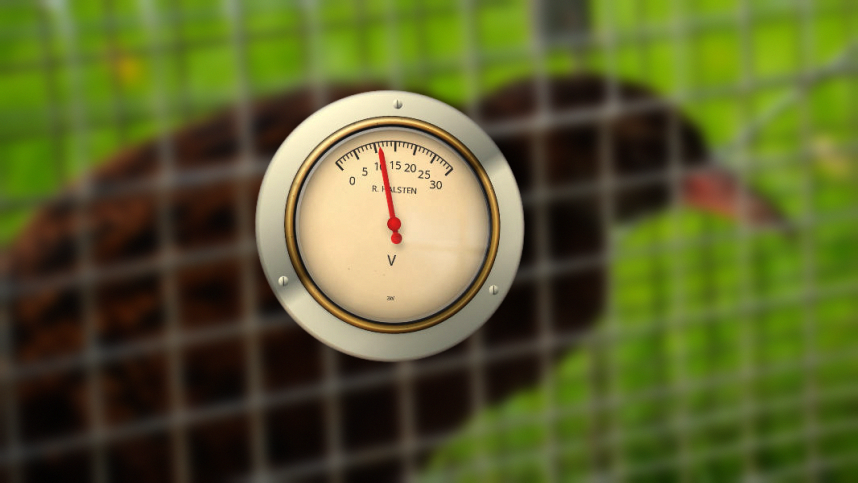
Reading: 11 V
